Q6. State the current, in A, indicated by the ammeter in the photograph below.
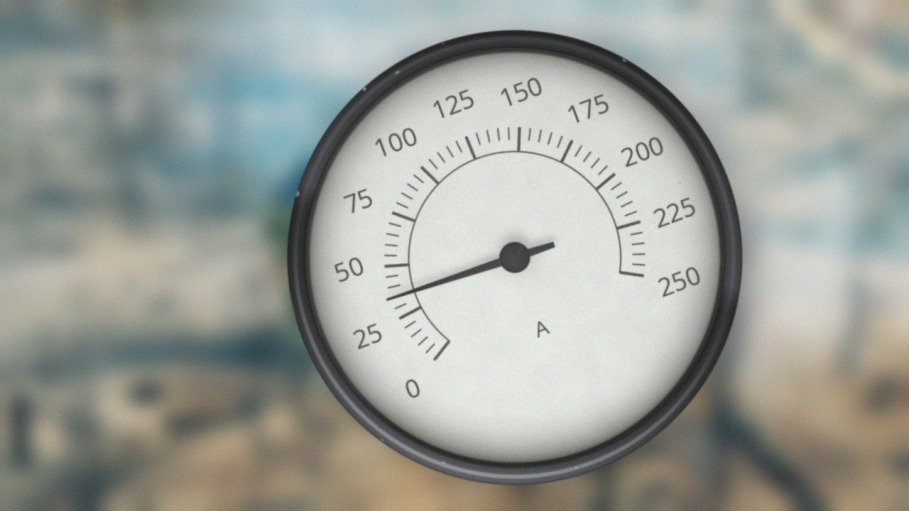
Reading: 35 A
